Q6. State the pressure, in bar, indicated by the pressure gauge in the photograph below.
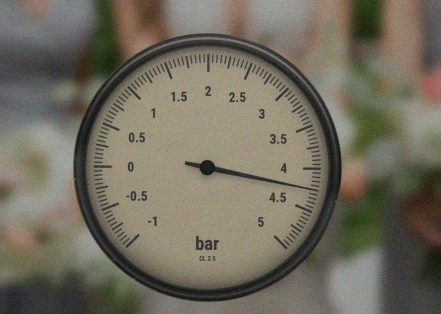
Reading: 4.25 bar
